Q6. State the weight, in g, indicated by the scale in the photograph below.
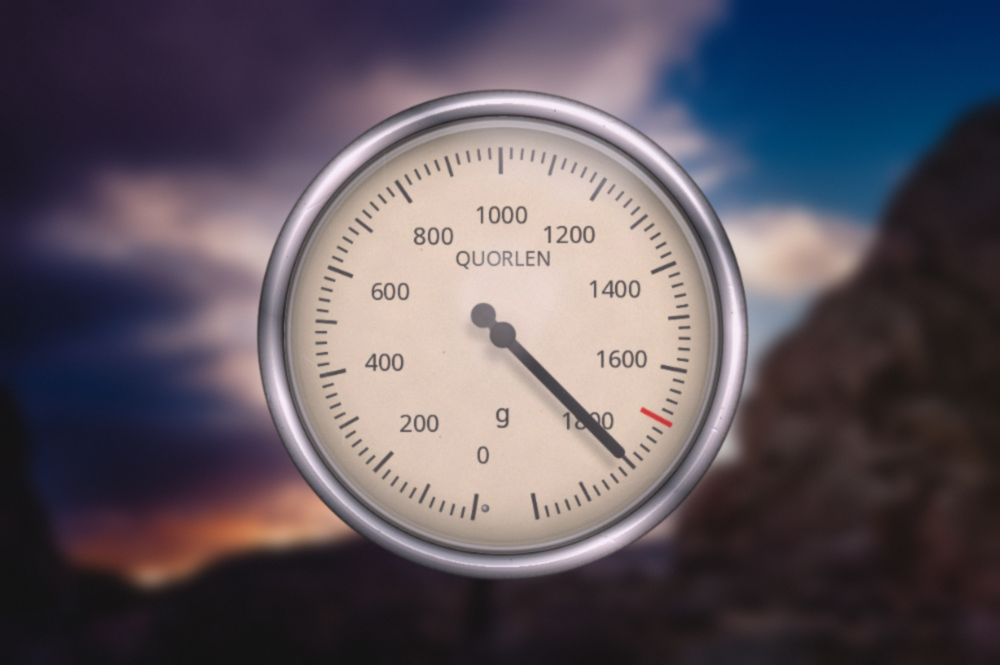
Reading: 1800 g
